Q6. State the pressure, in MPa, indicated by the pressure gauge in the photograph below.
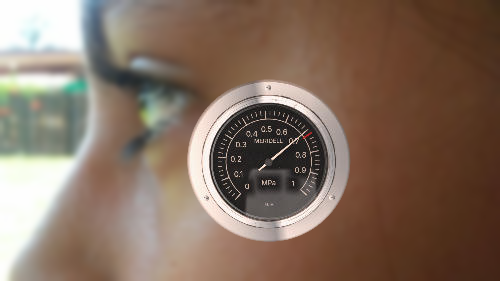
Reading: 0.7 MPa
